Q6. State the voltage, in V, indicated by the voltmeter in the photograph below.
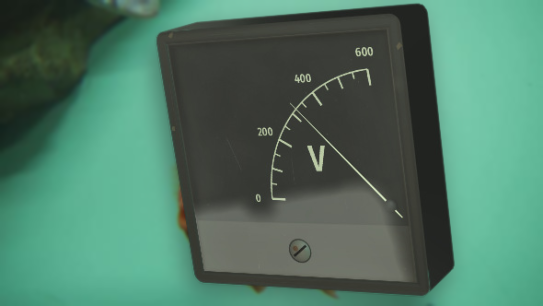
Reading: 325 V
